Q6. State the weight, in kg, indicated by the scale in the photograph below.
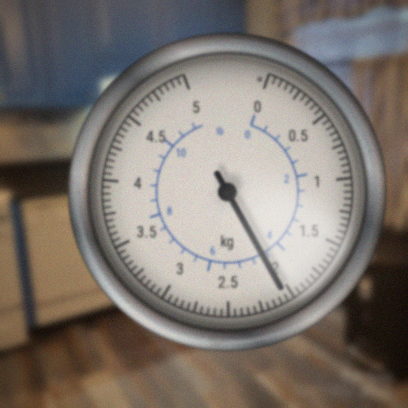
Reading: 2.05 kg
